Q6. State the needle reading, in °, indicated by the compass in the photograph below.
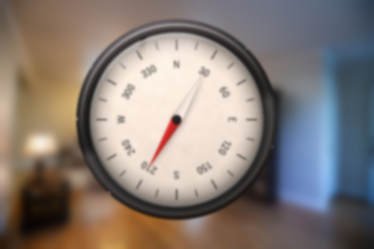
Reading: 210 °
